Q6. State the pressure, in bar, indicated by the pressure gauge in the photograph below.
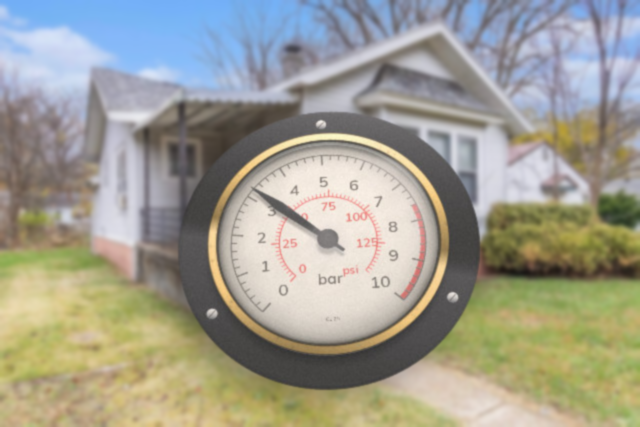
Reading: 3.2 bar
